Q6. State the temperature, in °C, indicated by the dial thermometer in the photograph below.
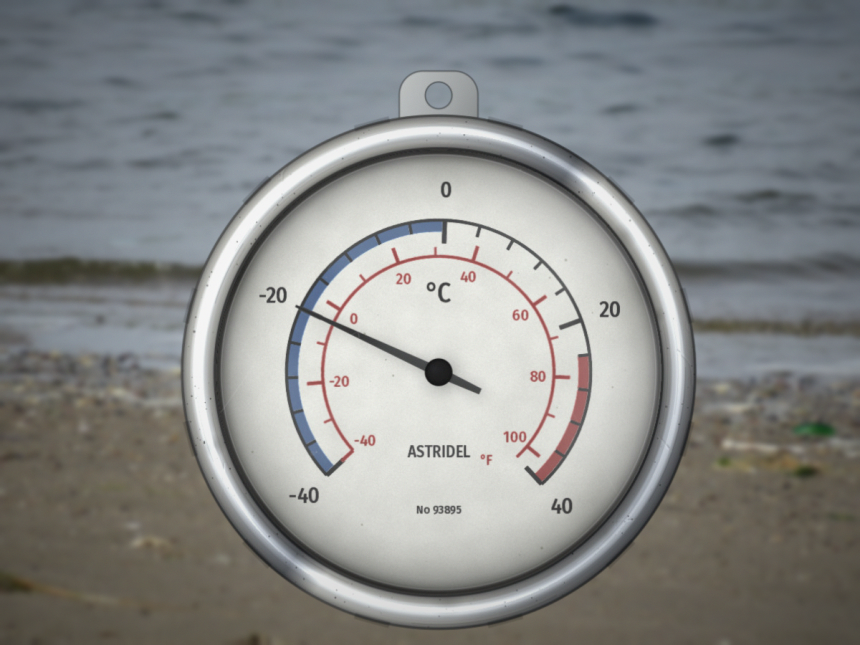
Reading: -20 °C
